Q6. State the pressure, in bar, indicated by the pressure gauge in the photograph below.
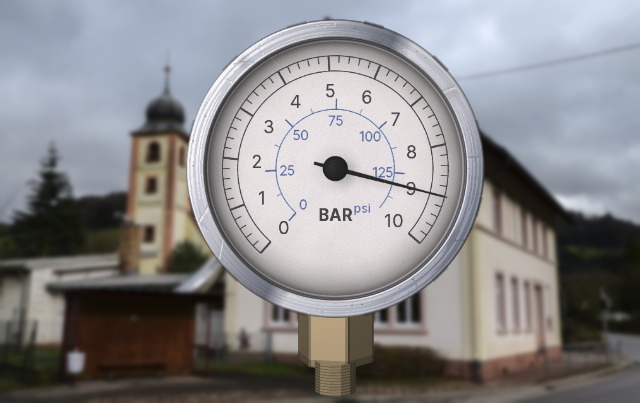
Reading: 9 bar
